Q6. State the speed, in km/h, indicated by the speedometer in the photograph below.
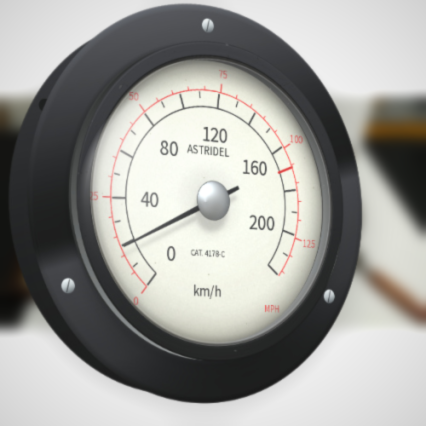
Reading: 20 km/h
